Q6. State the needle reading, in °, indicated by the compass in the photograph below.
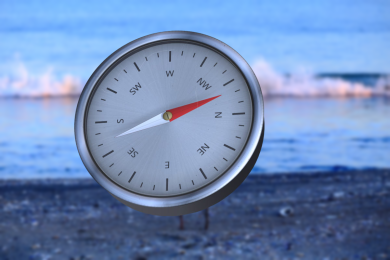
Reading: 340 °
